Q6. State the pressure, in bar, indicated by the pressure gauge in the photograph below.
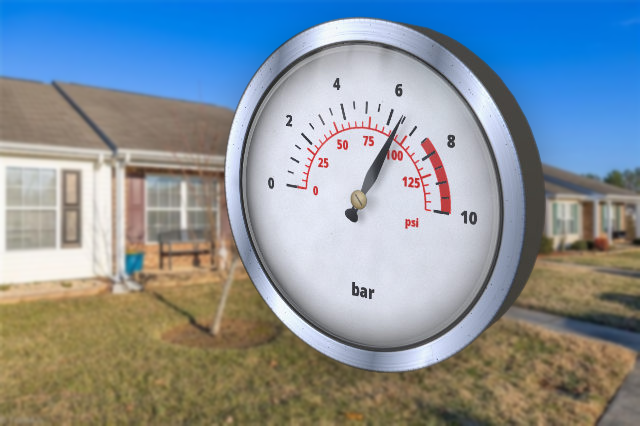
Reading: 6.5 bar
